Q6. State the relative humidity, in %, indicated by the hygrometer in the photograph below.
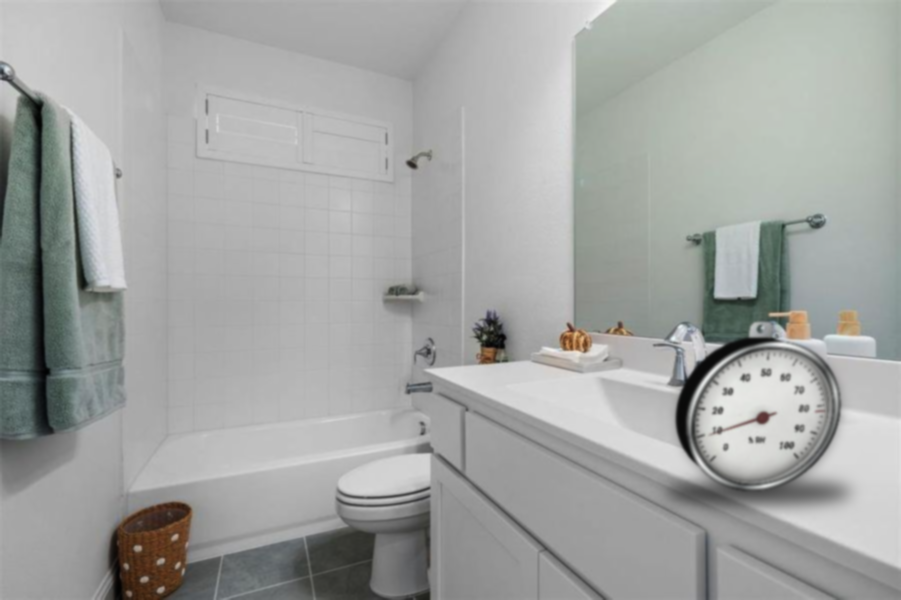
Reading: 10 %
